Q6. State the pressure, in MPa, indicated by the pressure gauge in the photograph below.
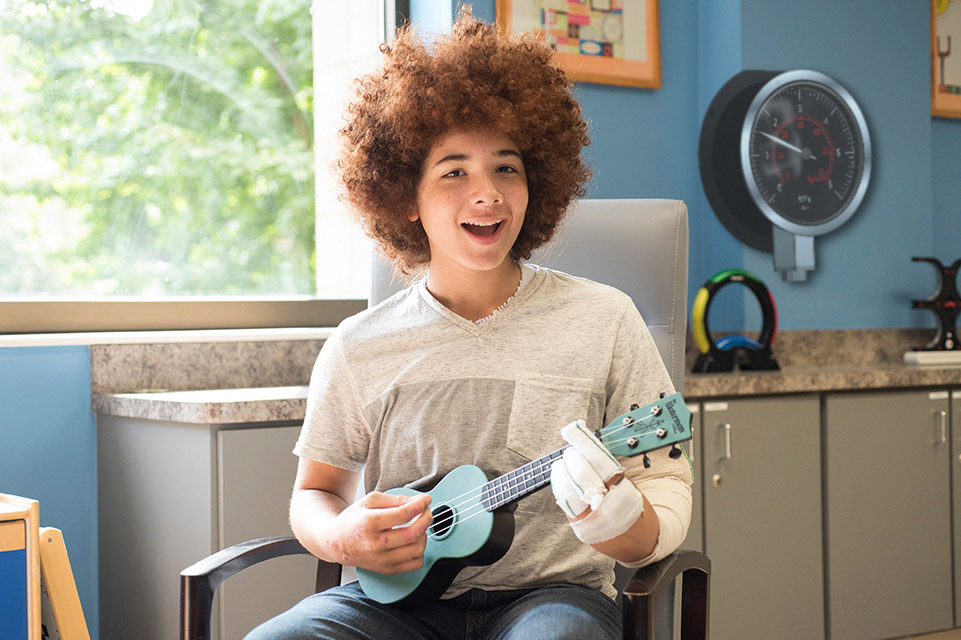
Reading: 1.5 MPa
